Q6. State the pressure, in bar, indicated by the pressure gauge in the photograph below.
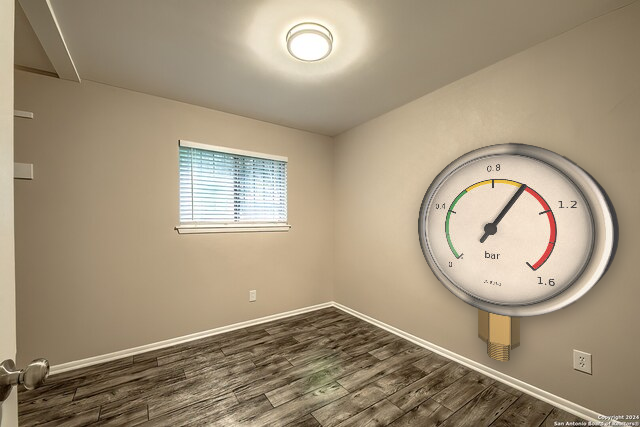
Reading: 1 bar
